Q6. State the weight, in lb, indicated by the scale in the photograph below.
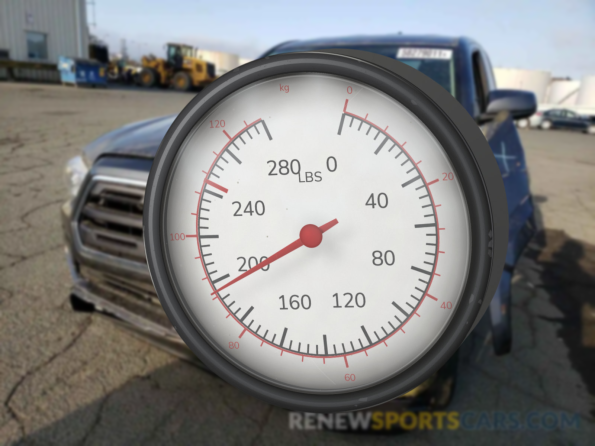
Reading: 196 lb
